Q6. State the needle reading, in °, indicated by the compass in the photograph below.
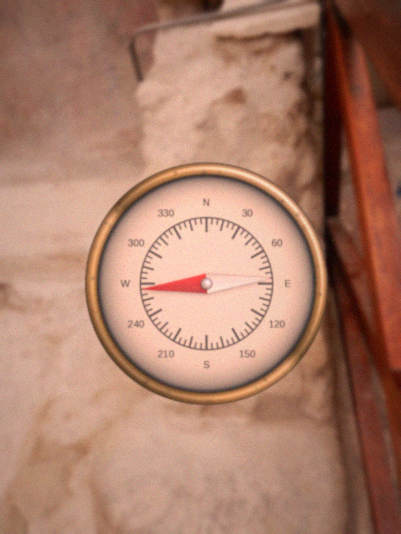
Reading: 265 °
